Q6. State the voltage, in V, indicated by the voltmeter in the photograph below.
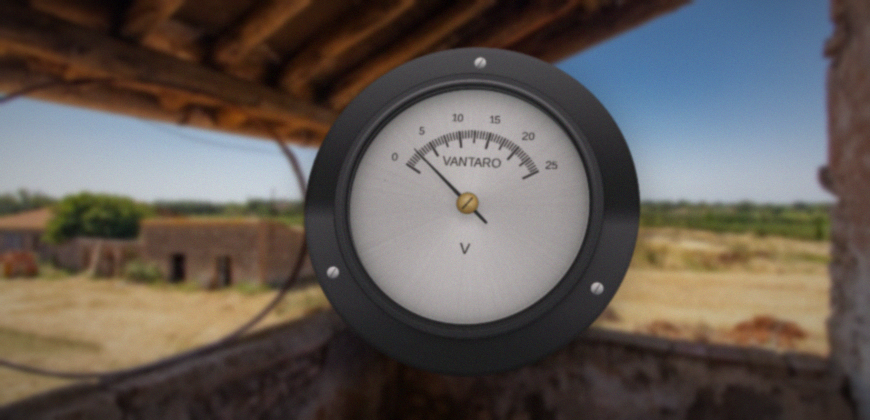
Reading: 2.5 V
